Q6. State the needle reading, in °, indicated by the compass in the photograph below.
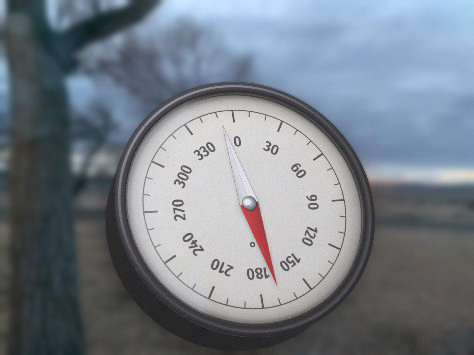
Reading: 170 °
